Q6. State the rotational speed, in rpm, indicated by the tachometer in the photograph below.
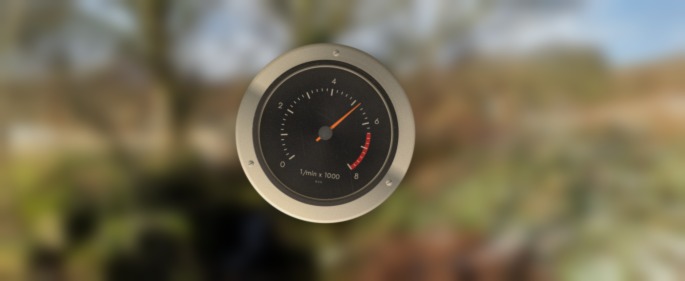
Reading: 5200 rpm
